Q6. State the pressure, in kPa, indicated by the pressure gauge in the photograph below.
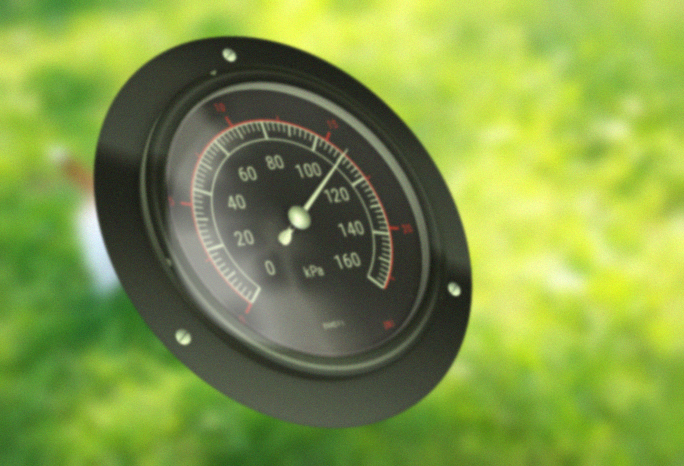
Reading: 110 kPa
